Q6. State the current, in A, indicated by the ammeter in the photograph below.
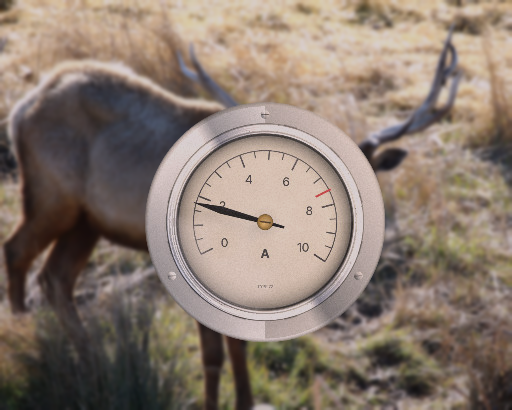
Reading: 1.75 A
